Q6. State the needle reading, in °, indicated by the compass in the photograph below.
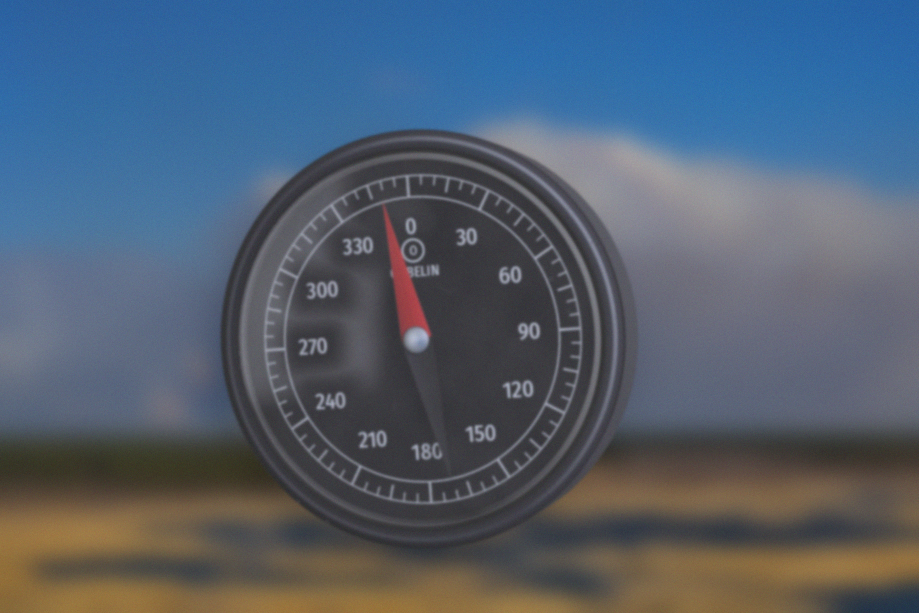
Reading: 350 °
